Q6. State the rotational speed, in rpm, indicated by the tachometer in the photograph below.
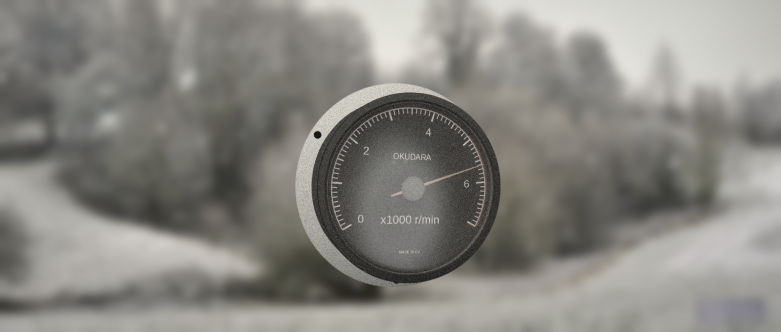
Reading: 5600 rpm
